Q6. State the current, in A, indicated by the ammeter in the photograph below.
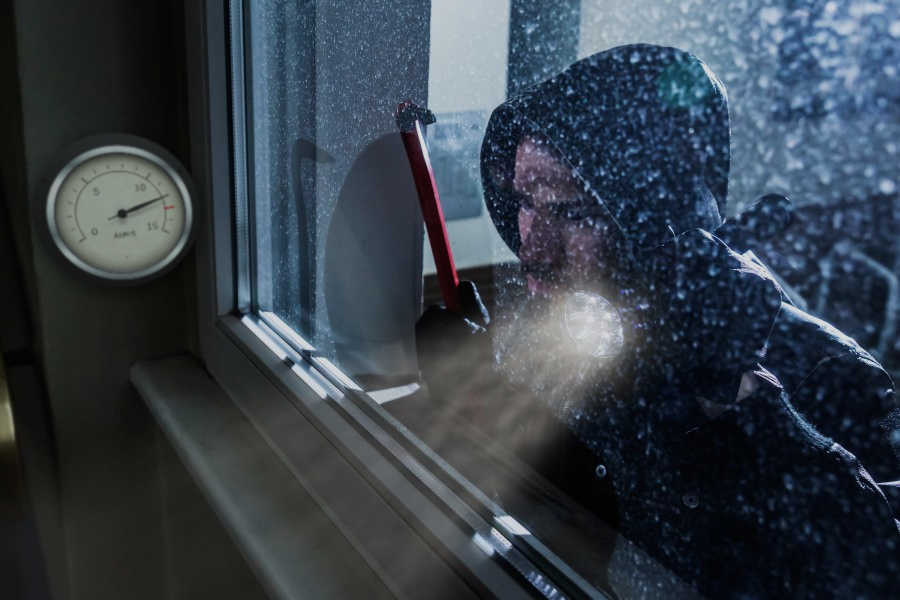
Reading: 12 A
